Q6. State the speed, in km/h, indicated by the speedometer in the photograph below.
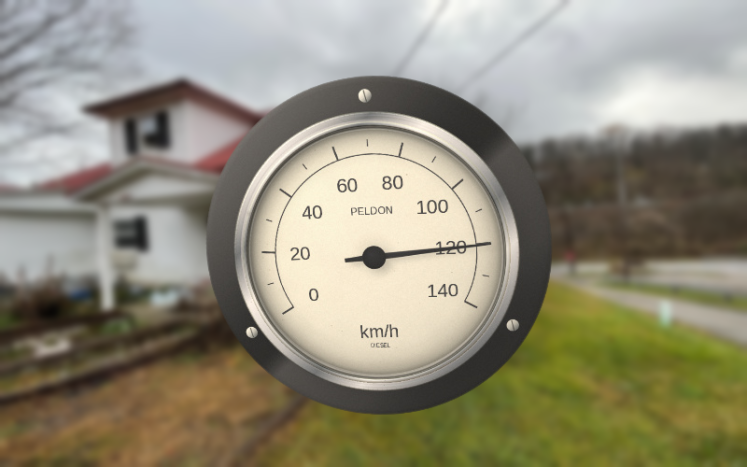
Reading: 120 km/h
